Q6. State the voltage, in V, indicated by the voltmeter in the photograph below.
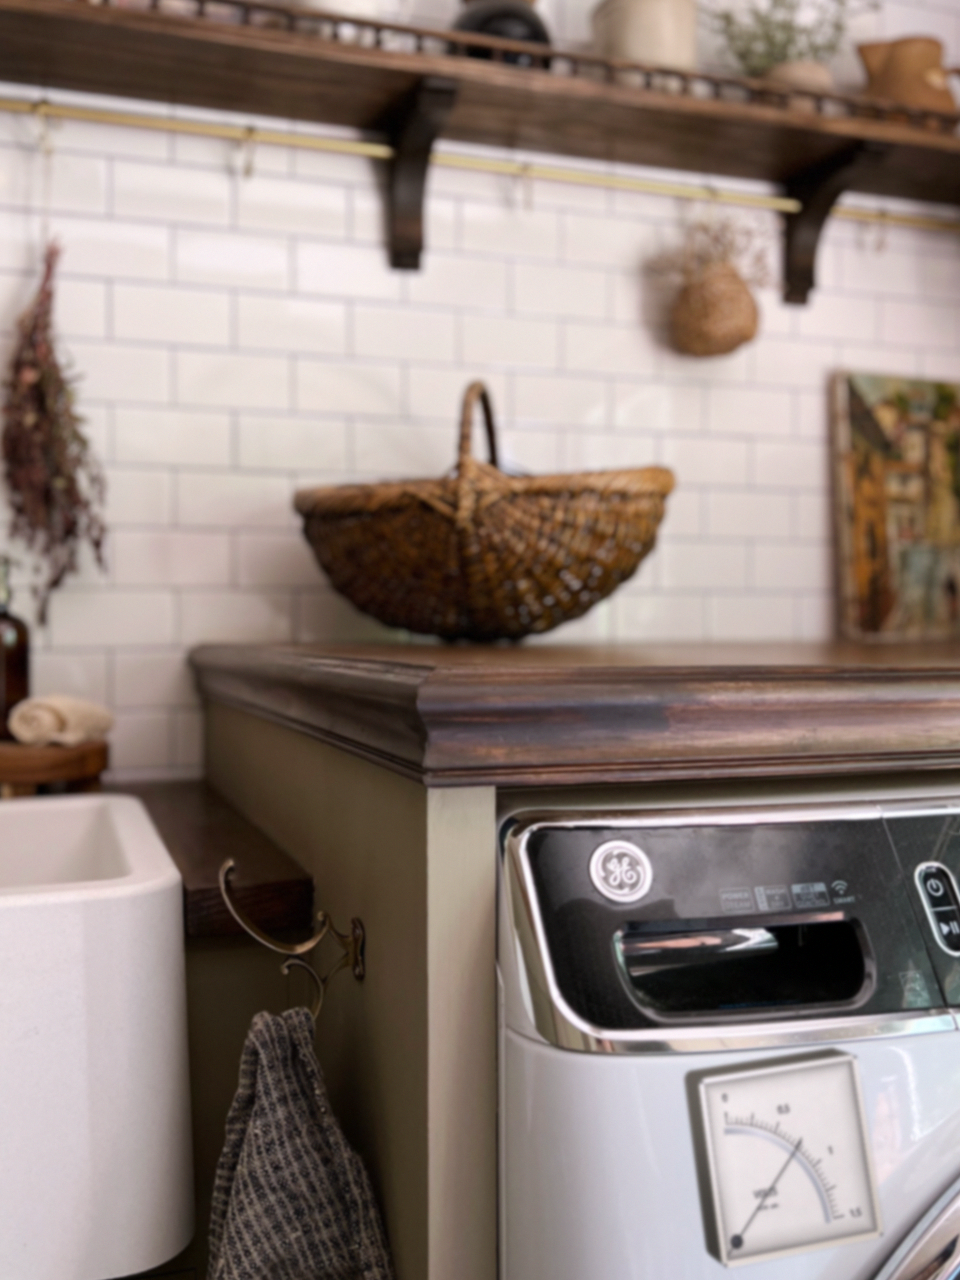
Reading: 0.75 V
